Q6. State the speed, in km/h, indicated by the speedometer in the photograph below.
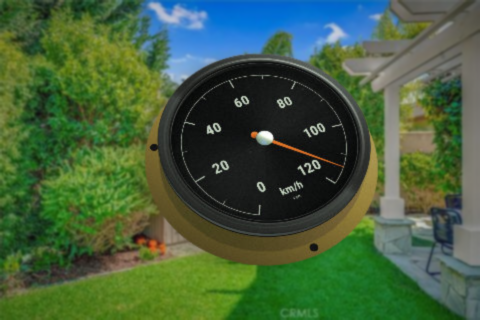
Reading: 115 km/h
